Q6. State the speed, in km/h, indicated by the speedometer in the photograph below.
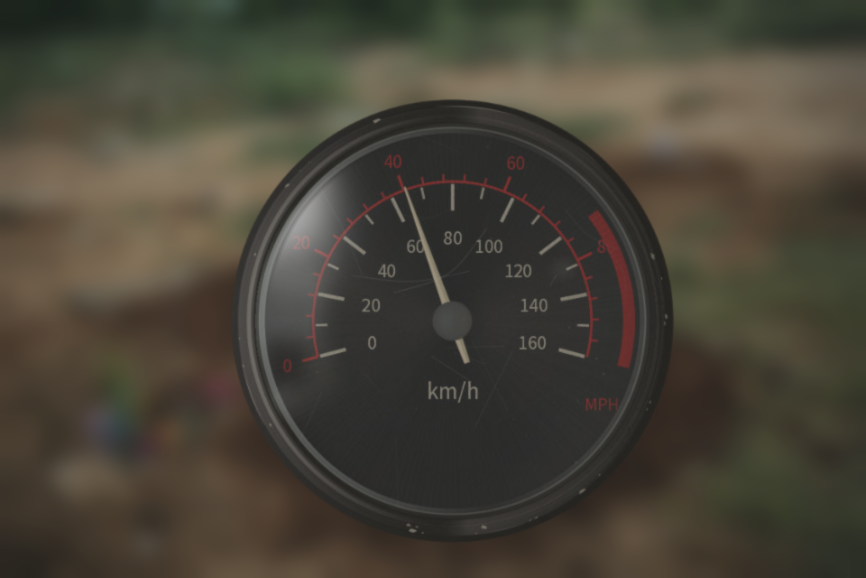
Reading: 65 km/h
